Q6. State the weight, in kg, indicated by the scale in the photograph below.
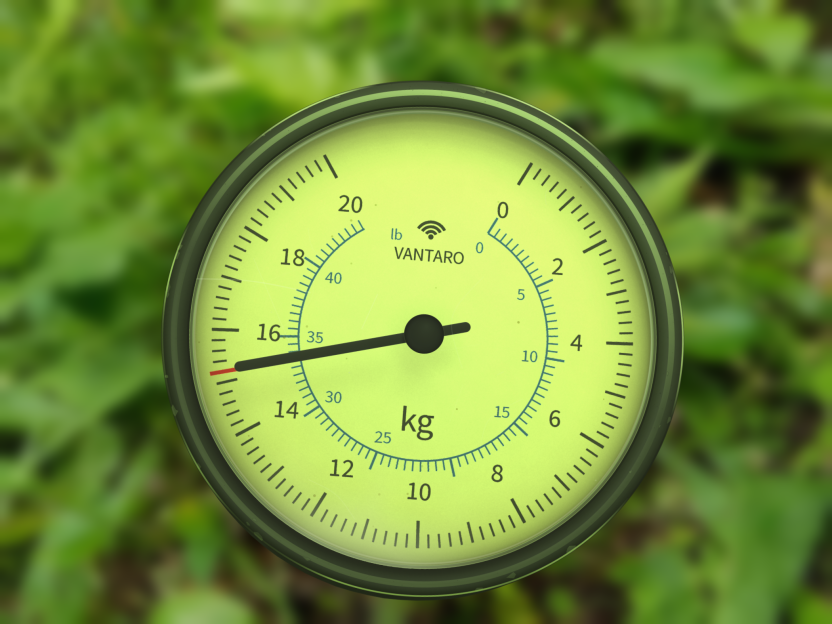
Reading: 15.2 kg
